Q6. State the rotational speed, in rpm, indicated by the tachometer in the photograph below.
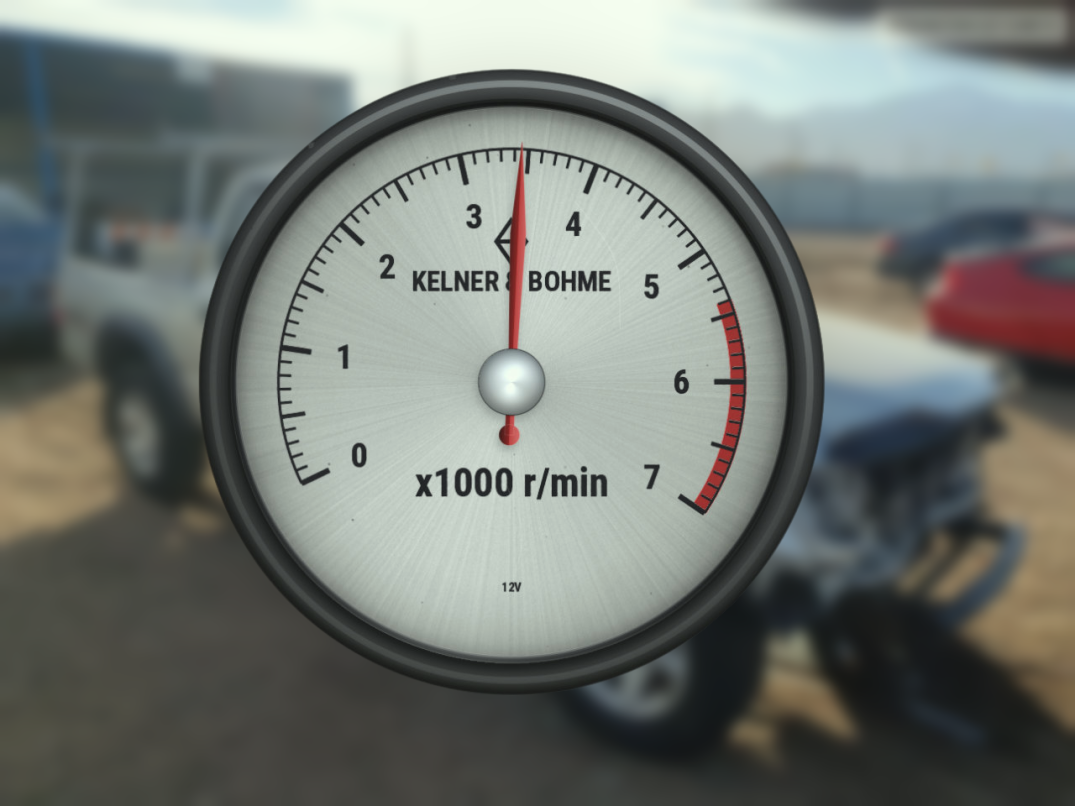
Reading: 3450 rpm
